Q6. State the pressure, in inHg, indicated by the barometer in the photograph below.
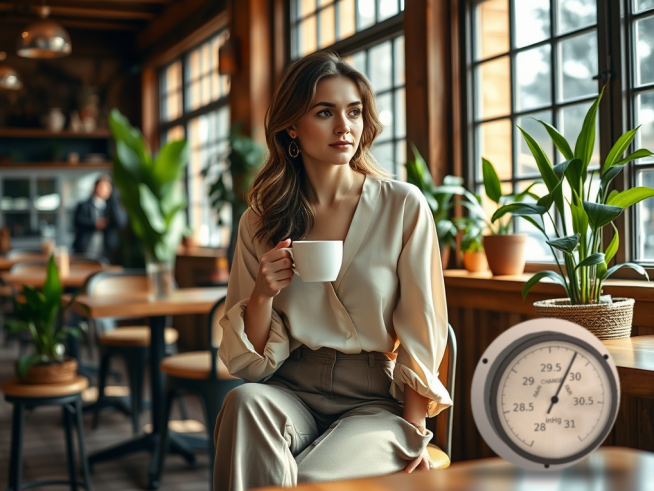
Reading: 29.8 inHg
